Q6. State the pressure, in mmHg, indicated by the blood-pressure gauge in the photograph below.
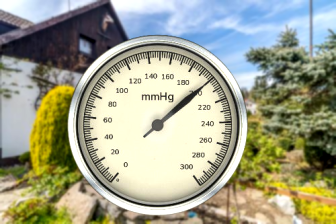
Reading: 200 mmHg
